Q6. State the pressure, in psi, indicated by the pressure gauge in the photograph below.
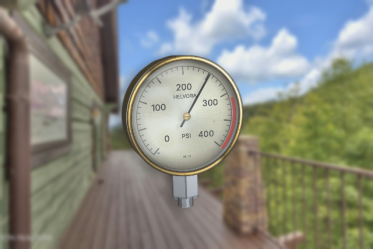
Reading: 250 psi
